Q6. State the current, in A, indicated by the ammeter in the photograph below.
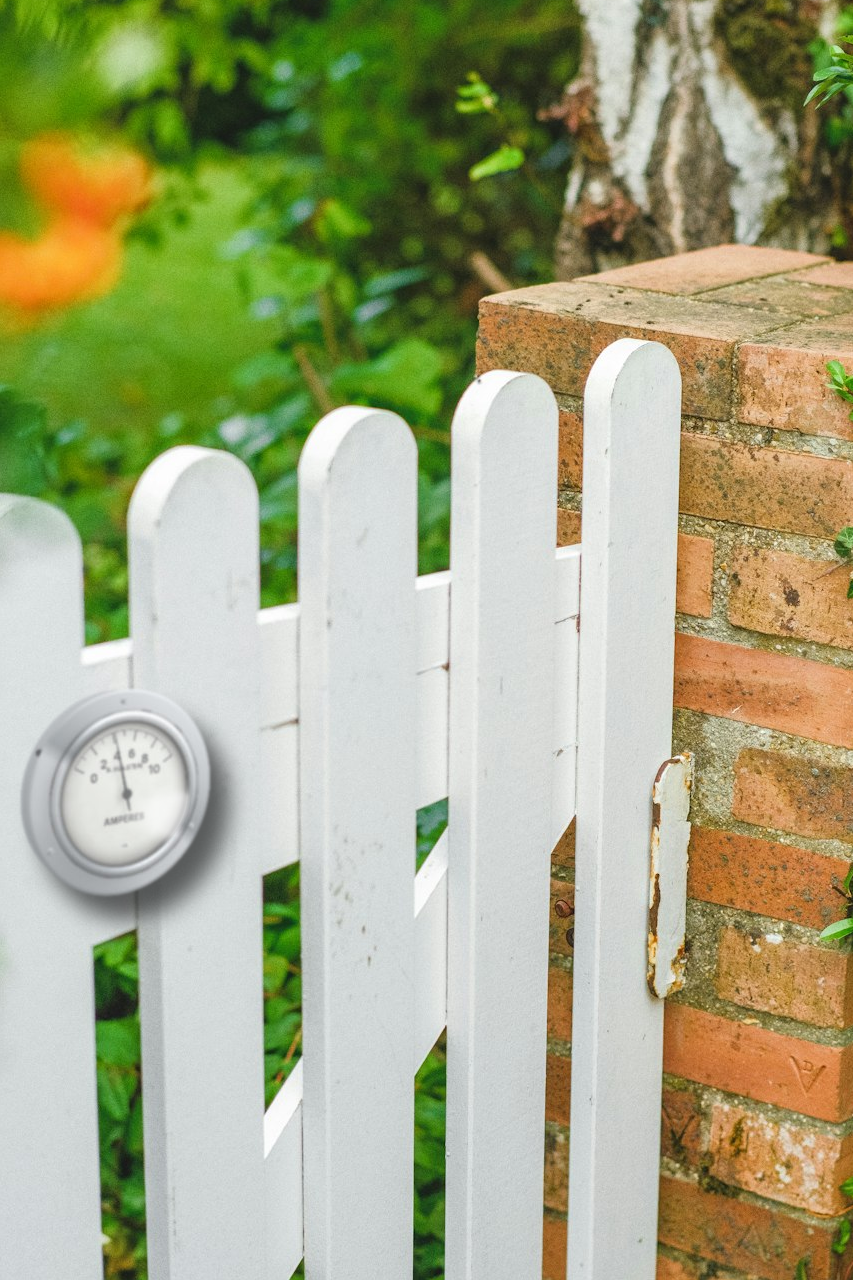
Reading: 4 A
